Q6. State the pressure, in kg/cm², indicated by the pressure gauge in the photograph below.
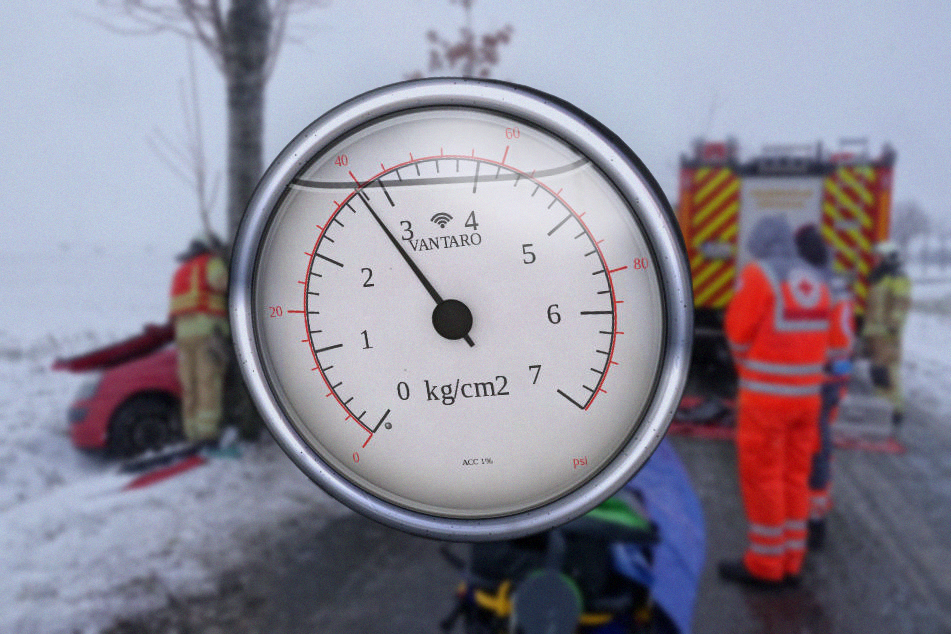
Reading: 2.8 kg/cm²
